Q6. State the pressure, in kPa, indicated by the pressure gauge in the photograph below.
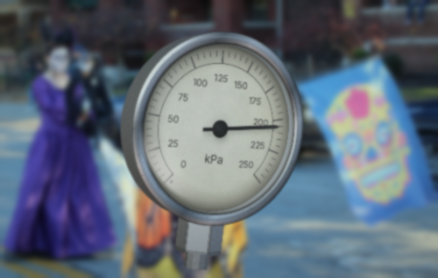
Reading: 205 kPa
